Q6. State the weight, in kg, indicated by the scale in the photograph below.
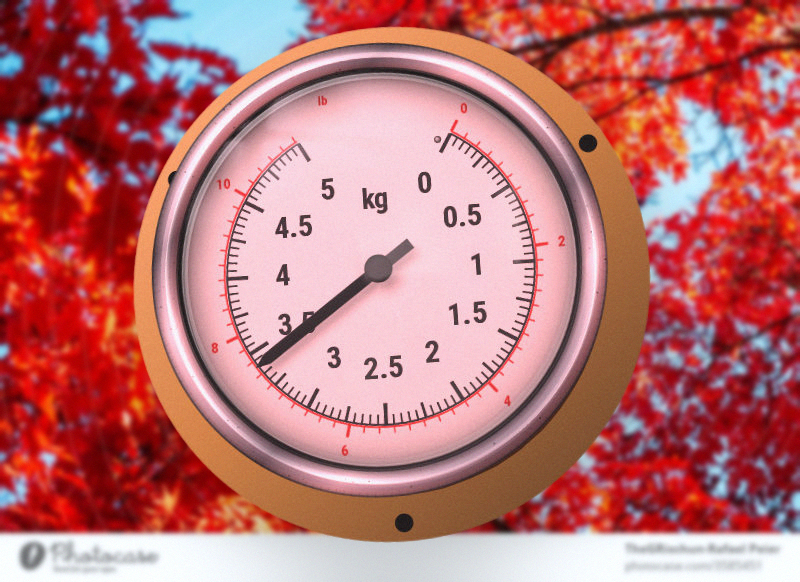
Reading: 3.4 kg
